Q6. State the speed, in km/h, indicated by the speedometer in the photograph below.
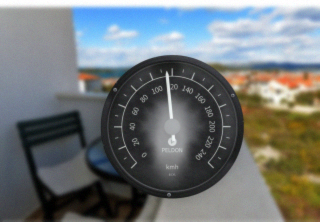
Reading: 115 km/h
